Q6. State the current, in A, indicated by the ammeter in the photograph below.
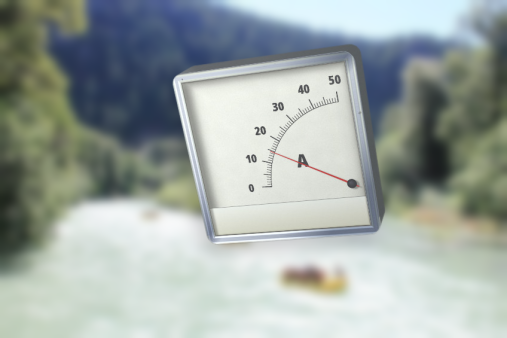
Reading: 15 A
